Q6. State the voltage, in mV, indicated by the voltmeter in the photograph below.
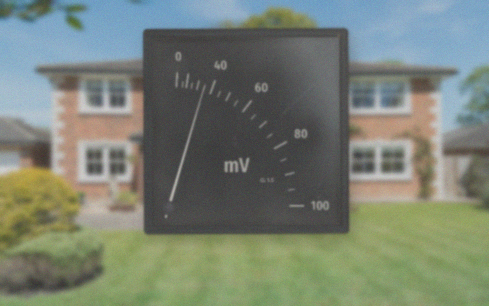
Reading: 35 mV
